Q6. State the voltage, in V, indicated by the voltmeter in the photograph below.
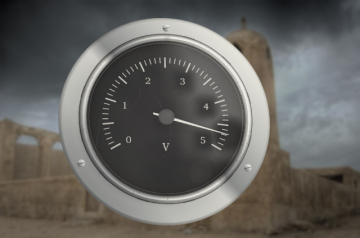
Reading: 4.7 V
